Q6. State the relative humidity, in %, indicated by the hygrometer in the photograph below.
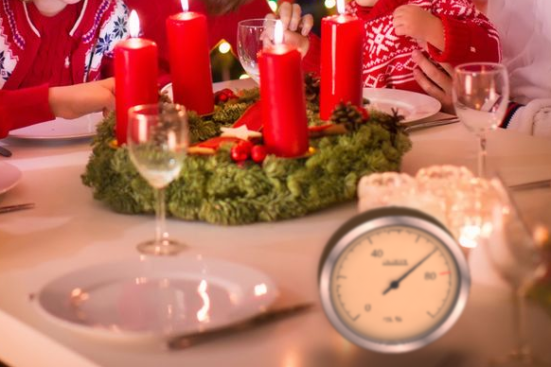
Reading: 68 %
